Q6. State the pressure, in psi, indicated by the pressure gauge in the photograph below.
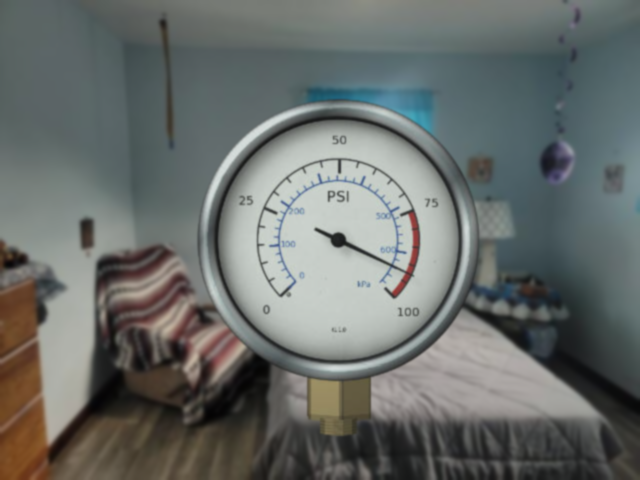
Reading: 92.5 psi
